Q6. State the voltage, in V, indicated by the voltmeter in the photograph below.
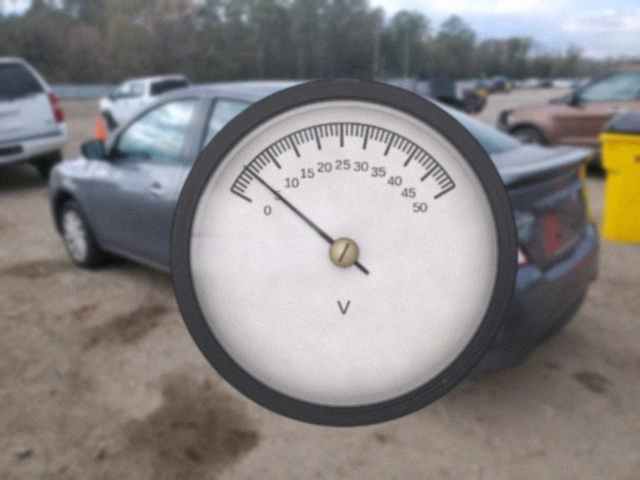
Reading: 5 V
